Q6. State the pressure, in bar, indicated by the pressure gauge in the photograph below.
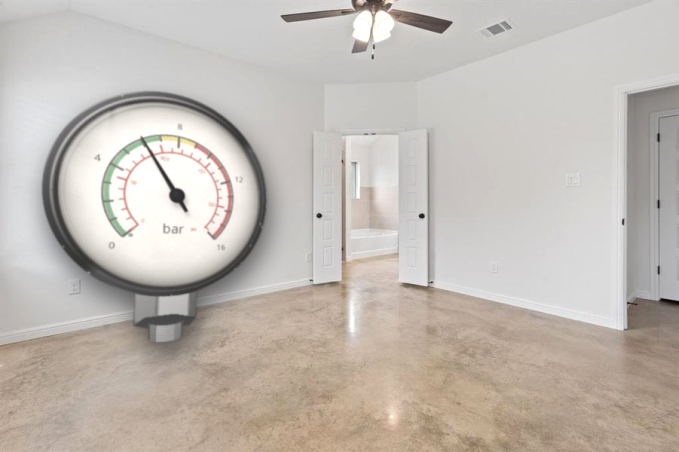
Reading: 6 bar
